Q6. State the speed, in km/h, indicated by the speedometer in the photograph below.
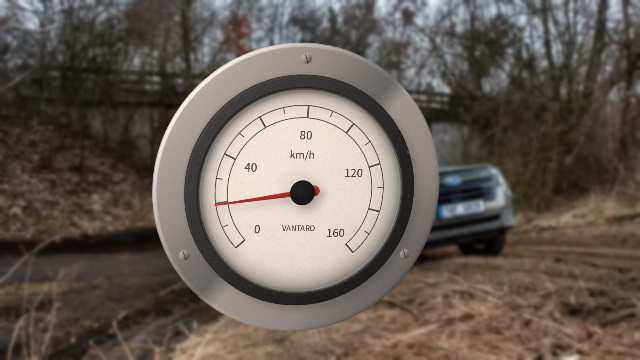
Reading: 20 km/h
